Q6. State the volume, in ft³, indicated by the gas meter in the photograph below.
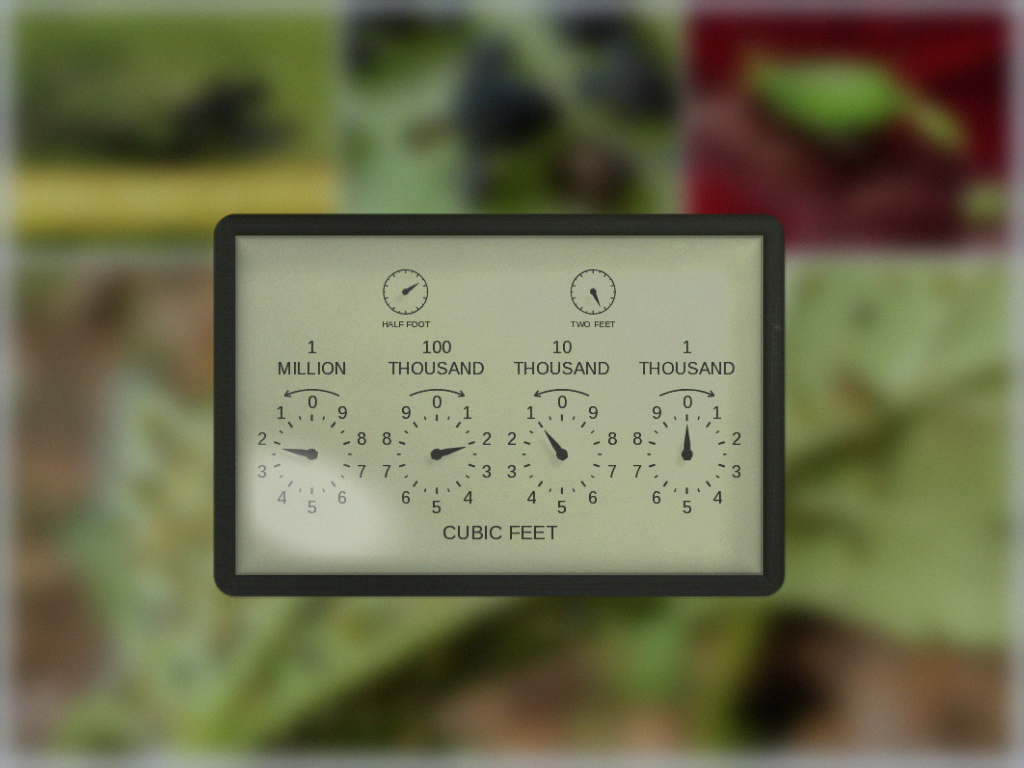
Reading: 221000 ft³
